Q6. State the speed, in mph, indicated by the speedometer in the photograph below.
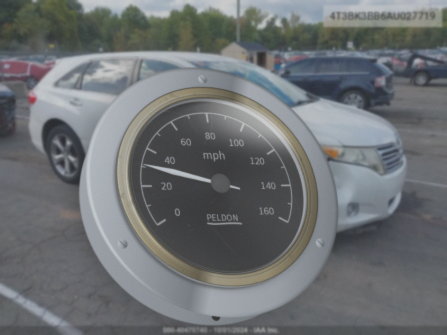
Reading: 30 mph
